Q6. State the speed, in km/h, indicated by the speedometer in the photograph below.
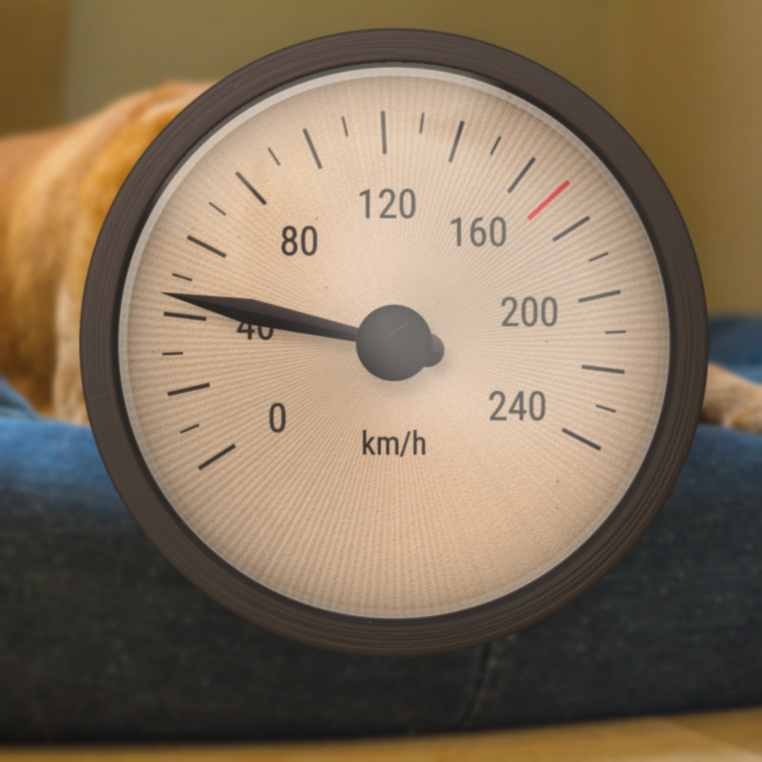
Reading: 45 km/h
